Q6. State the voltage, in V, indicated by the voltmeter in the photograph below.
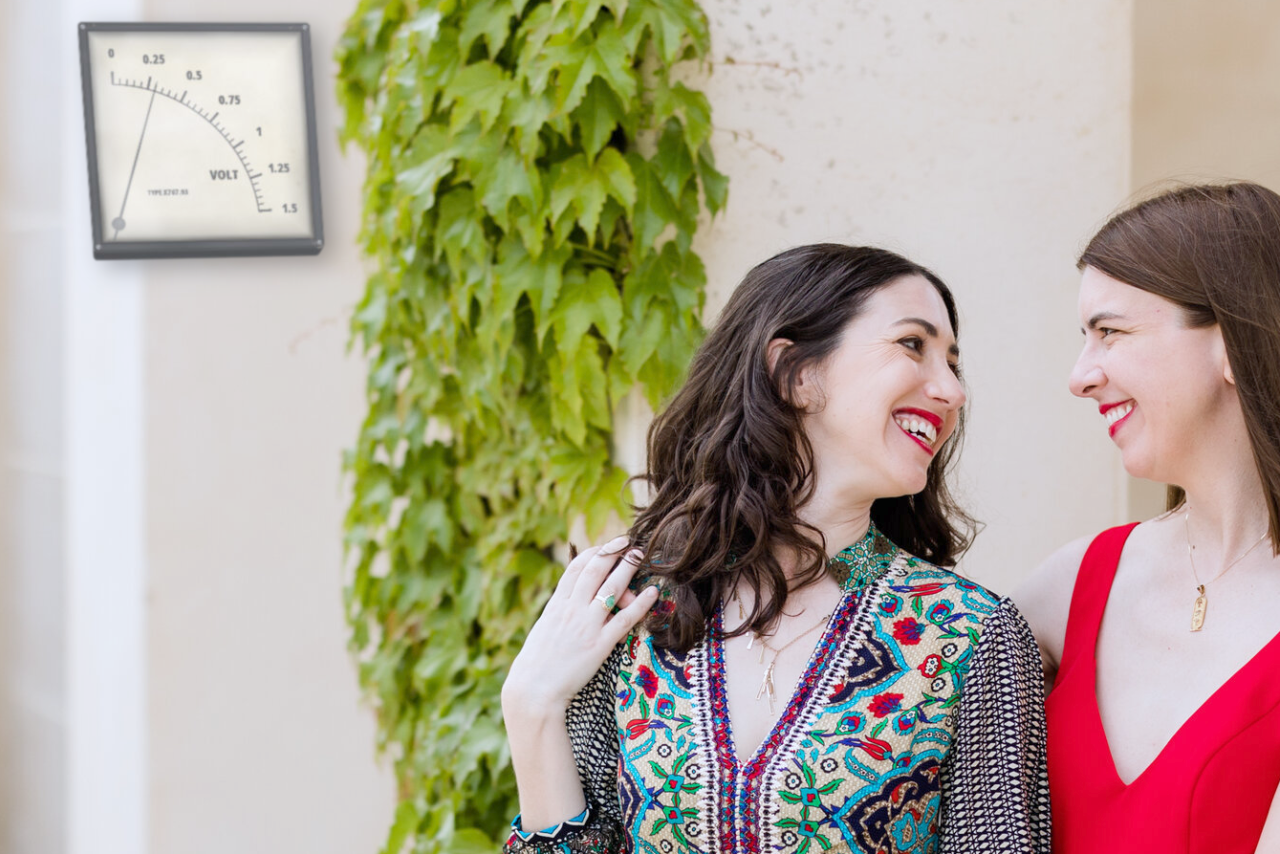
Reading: 0.3 V
